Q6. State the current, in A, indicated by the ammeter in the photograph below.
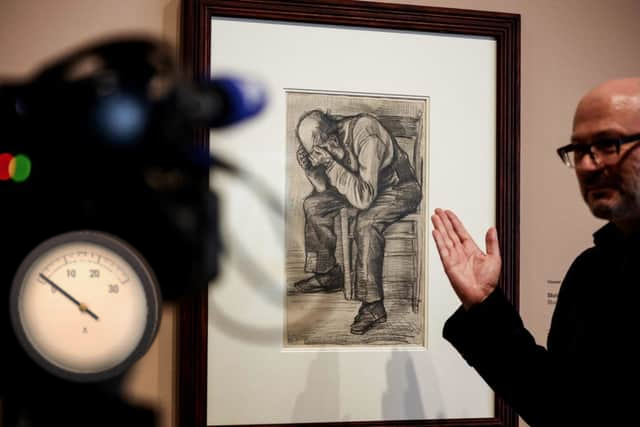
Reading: 2 A
